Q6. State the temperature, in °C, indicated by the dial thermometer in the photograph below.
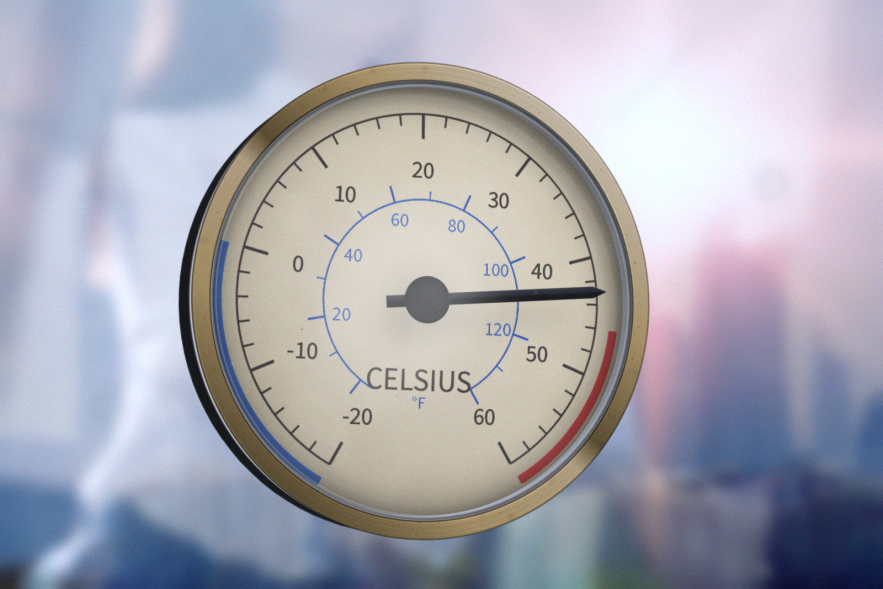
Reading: 43 °C
